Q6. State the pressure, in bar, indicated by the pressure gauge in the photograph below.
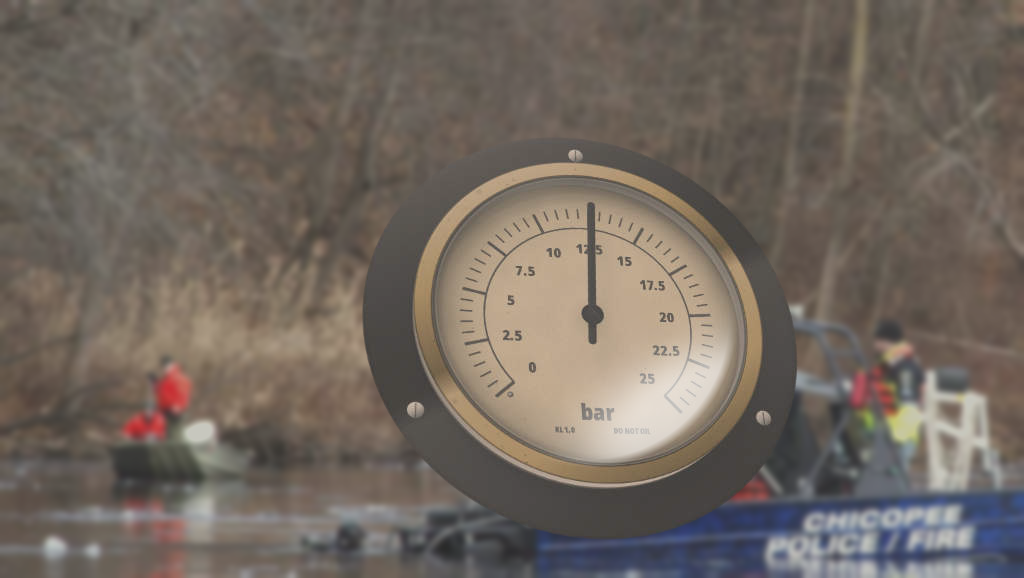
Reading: 12.5 bar
